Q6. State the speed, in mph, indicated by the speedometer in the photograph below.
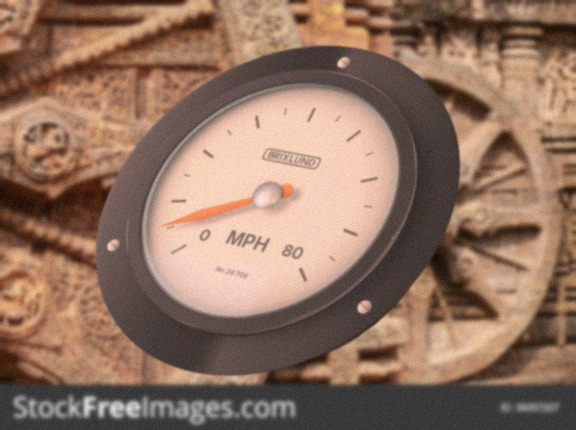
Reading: 5 mph
